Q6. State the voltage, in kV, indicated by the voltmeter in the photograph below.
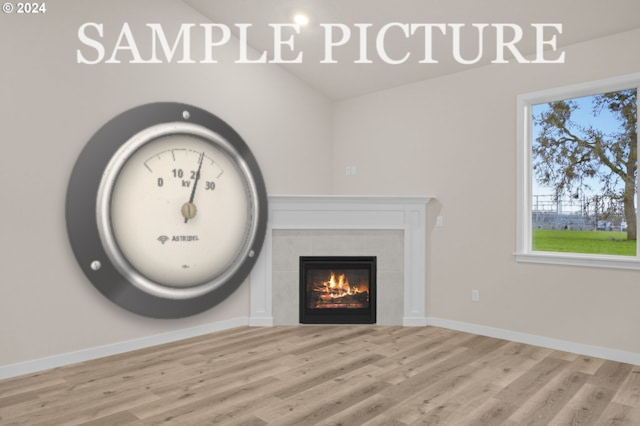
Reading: 20 kV
